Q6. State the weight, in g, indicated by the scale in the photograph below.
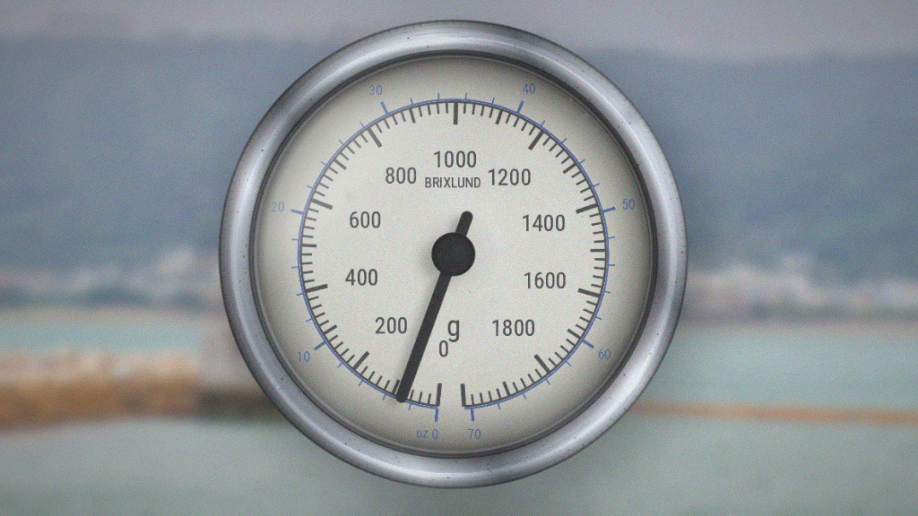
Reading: 80 g
